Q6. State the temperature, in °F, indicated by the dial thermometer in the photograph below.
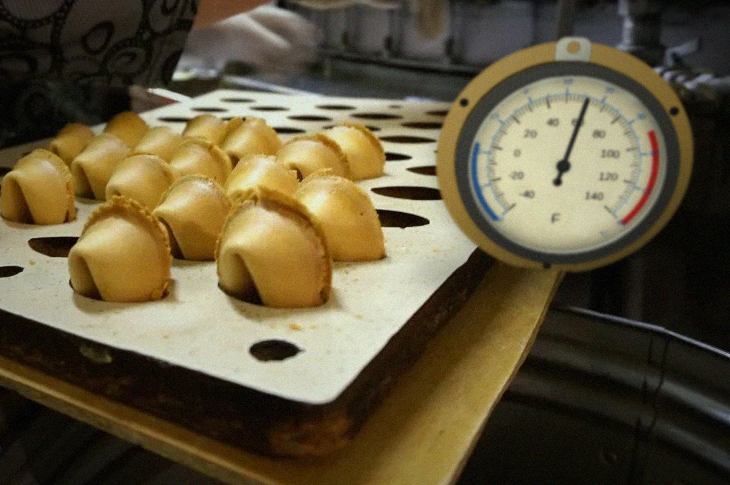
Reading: 60 °F
